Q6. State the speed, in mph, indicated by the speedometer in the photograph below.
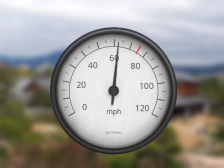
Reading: 62.5 mph
